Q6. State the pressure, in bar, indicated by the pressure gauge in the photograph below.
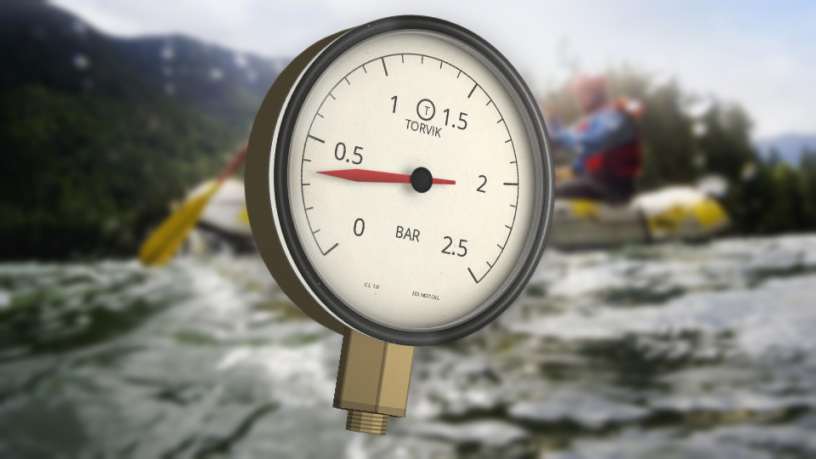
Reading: 0.35 bar
